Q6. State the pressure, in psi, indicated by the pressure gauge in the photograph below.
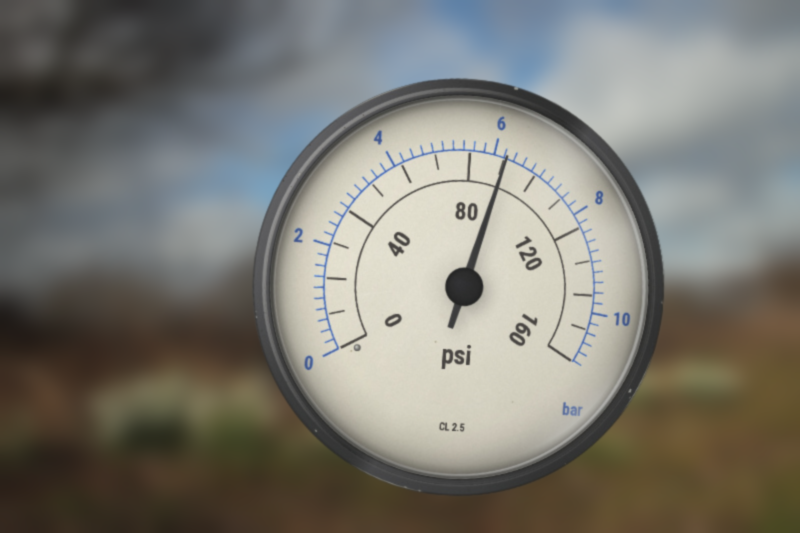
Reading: 90 psi
